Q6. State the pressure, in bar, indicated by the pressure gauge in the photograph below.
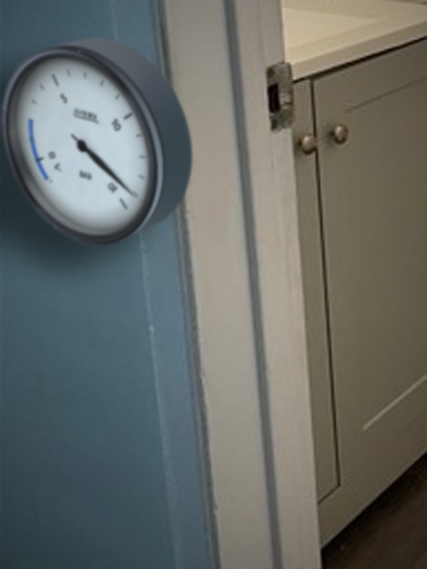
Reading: 14 bar
